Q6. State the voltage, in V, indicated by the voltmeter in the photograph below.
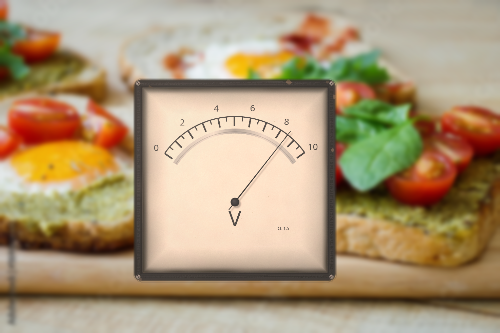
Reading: 8.5 V
